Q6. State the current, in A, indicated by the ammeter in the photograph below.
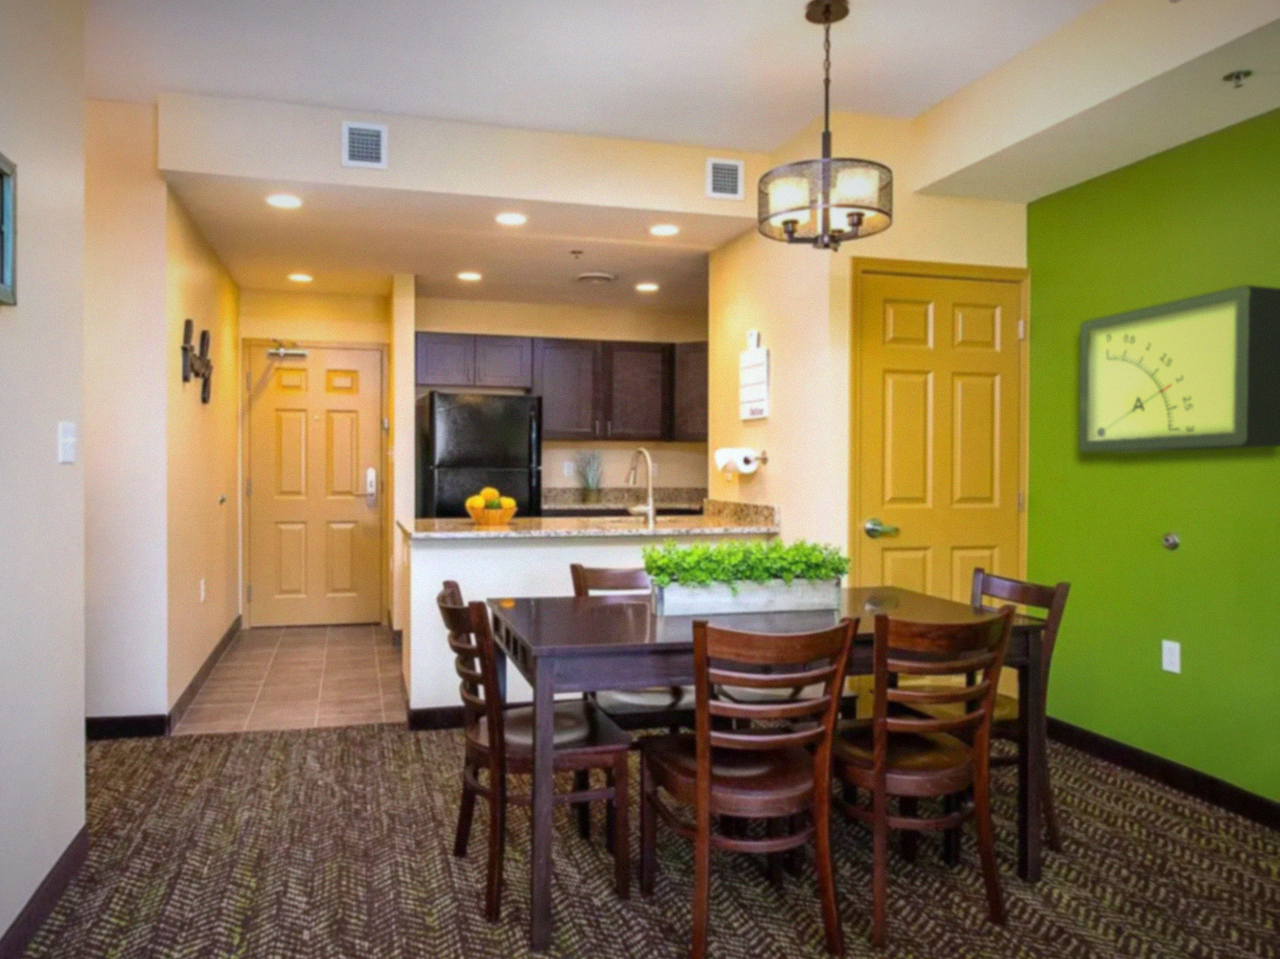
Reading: 2 A
